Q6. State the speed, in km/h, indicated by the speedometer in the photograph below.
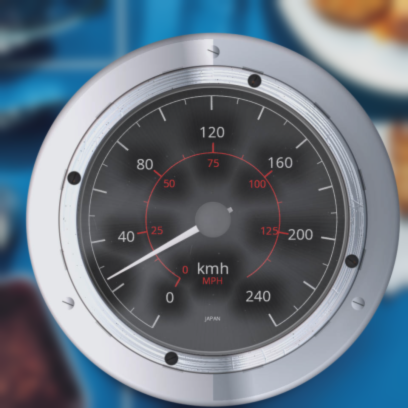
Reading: 25 km/h
